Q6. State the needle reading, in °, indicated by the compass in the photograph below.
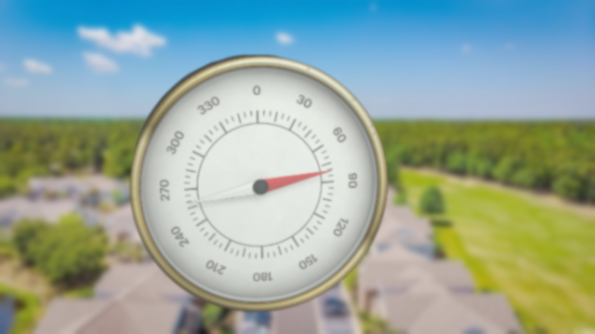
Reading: 80 °
